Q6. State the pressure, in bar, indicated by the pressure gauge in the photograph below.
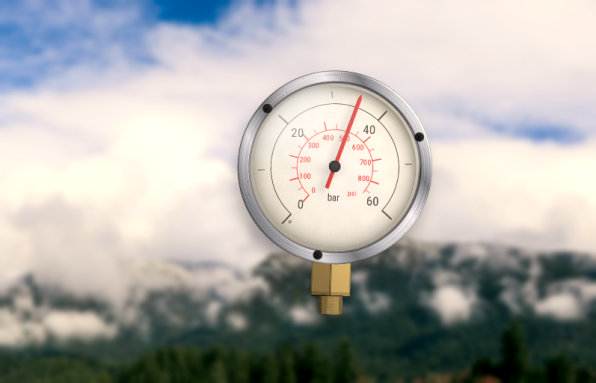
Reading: 35 bar
